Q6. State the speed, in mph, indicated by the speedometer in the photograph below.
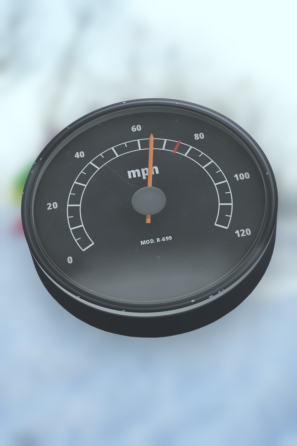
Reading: 65 mph
